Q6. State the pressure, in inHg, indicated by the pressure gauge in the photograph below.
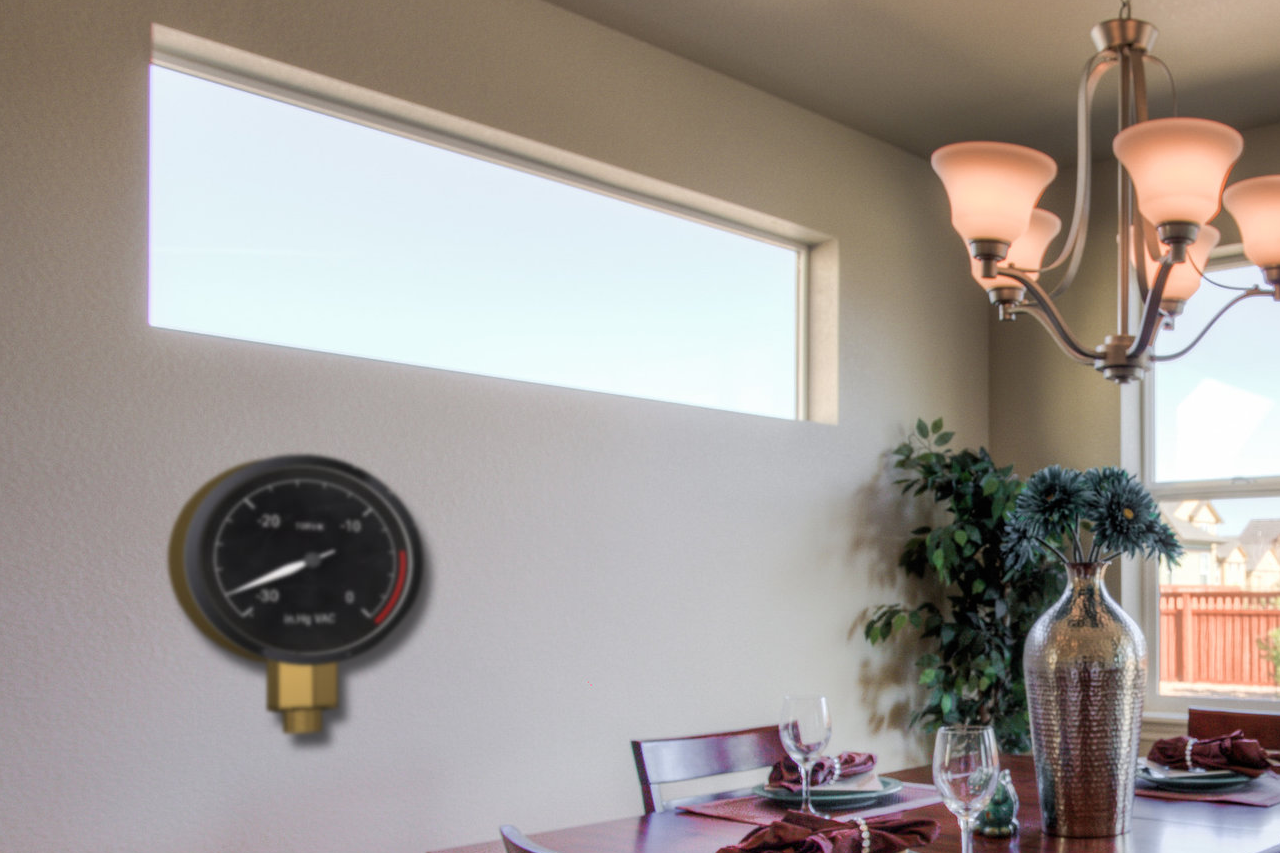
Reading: -28 inHg
